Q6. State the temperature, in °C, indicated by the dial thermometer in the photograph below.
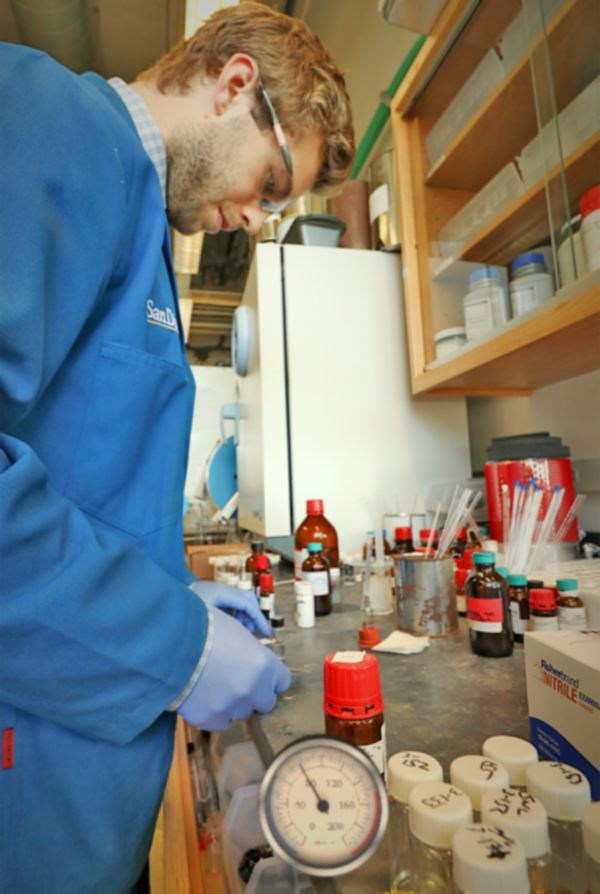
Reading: 80 °C
